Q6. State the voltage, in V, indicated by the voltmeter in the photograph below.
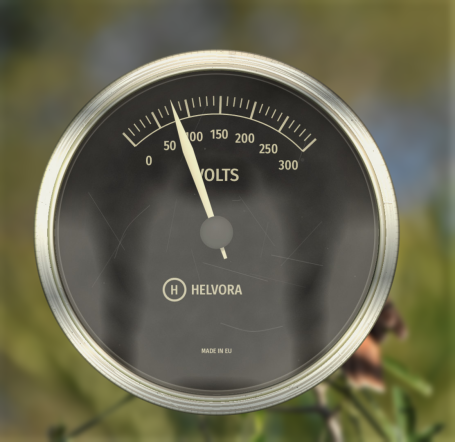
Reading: 80 V
